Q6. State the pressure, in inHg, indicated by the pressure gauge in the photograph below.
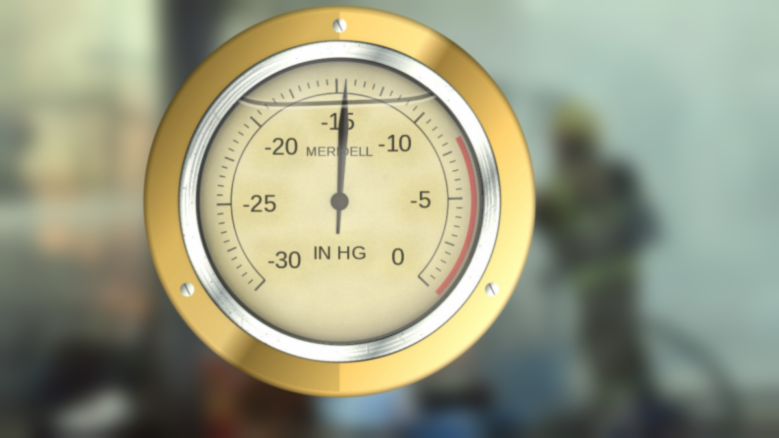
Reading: -14.5 inHg
